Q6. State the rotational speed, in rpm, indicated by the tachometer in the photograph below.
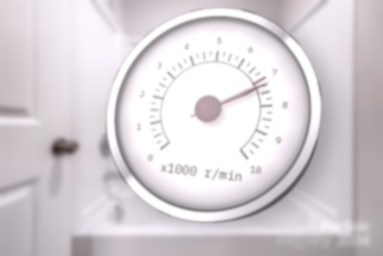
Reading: 7250 rpm
